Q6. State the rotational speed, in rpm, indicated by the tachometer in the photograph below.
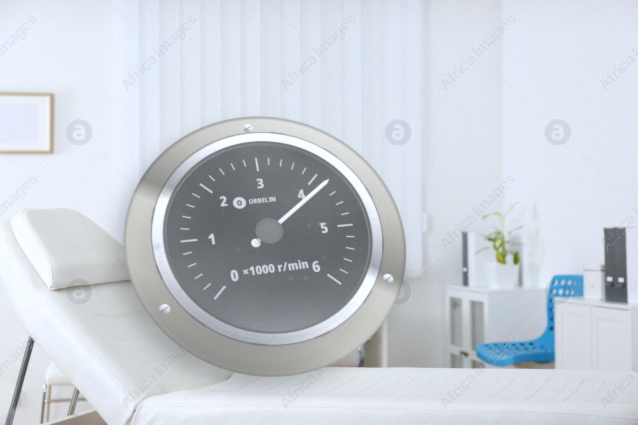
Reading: 4200 rpm
